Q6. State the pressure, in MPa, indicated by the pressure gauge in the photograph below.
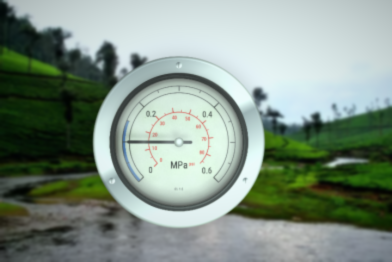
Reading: 0.1 MPa
